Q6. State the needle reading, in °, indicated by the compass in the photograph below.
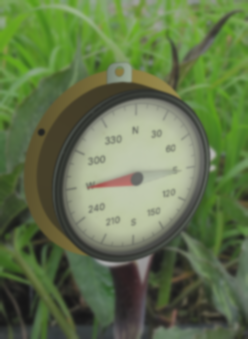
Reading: 270 °
